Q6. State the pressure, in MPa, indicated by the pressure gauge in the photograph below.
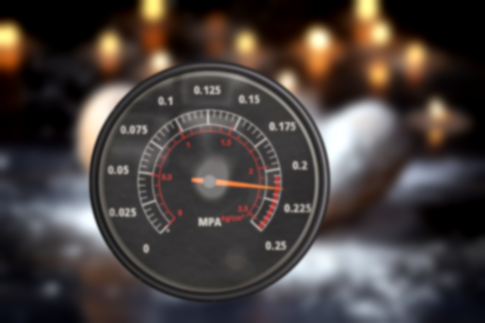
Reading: 0.215 MPa
